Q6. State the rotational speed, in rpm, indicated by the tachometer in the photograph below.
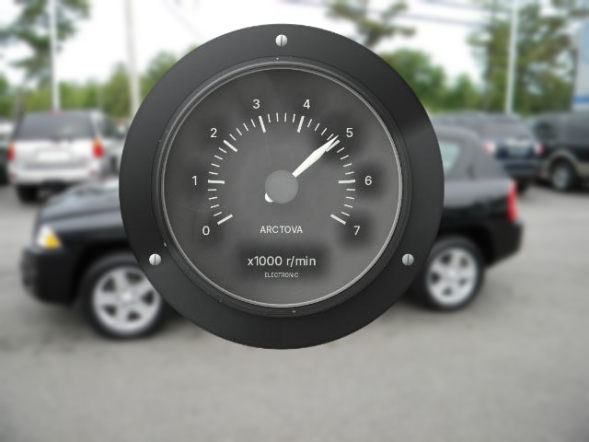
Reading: 4900 rpm
